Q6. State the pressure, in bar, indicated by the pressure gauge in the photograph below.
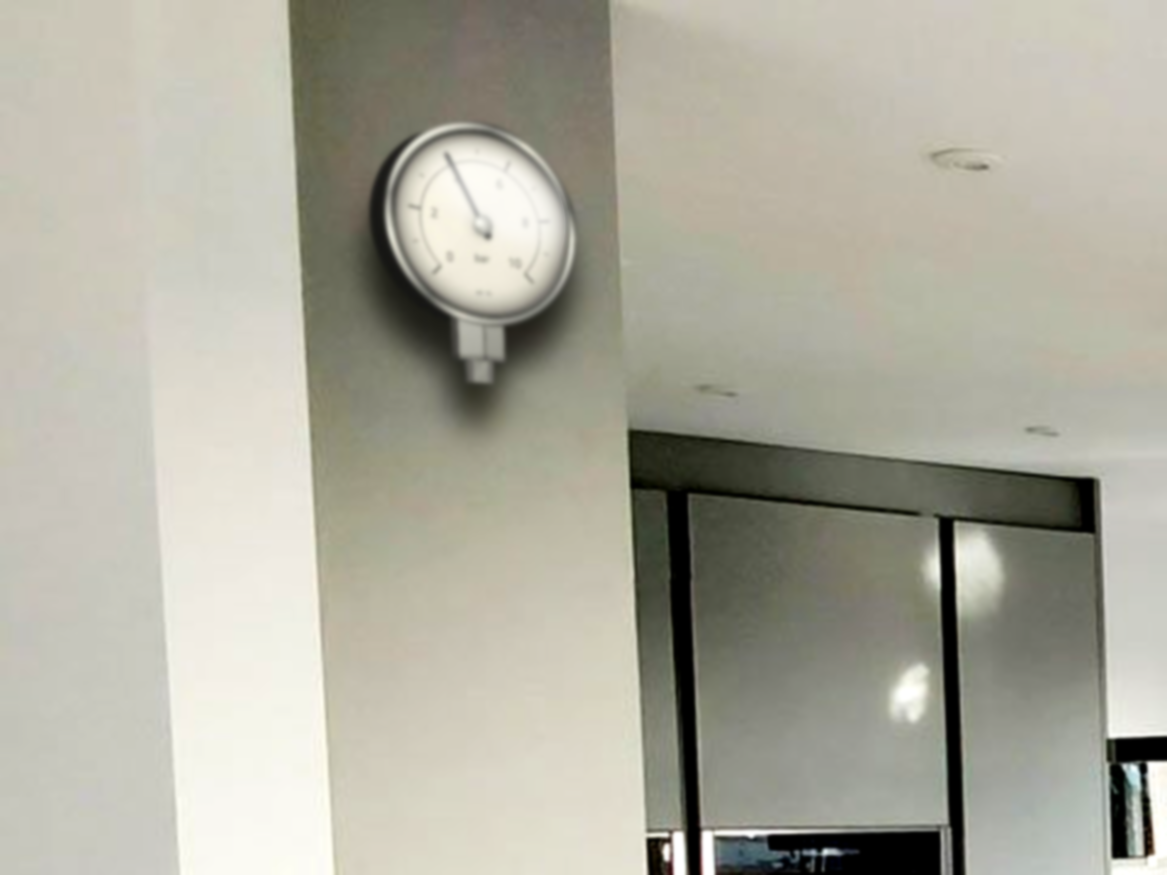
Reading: 4 bar
